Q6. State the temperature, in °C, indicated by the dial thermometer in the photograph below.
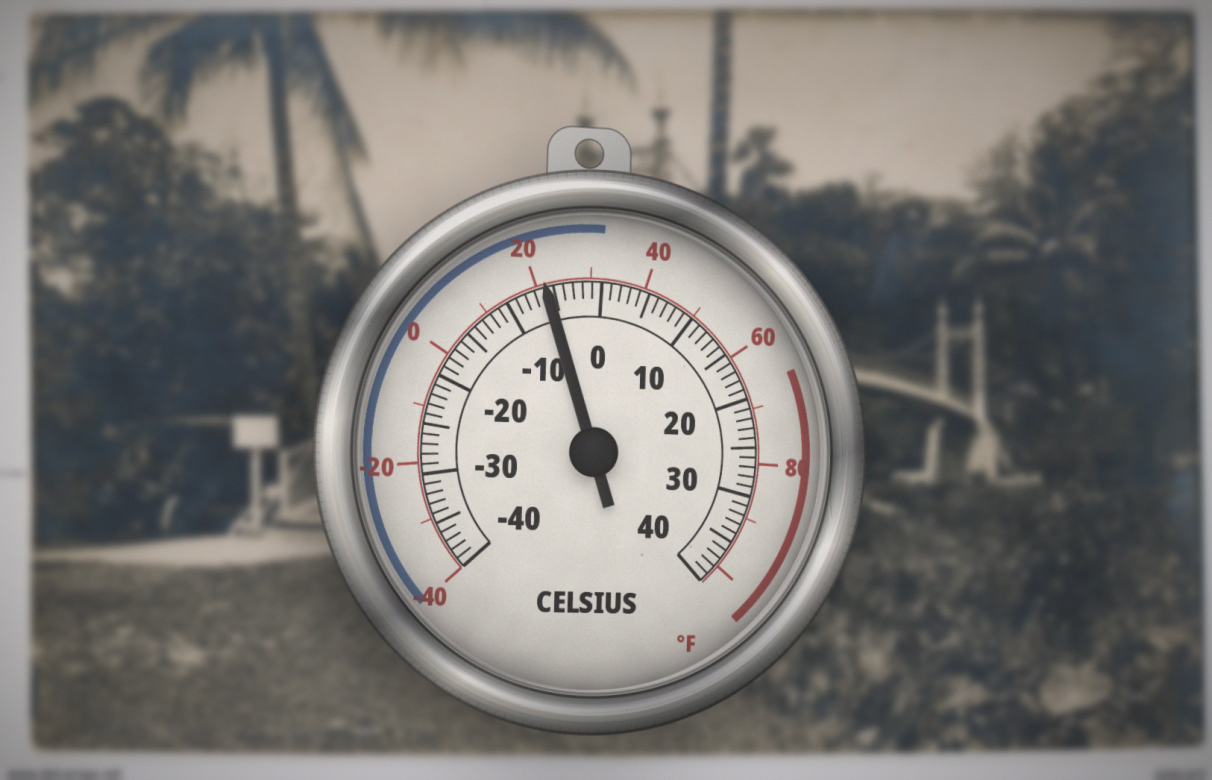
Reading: -6 °C
